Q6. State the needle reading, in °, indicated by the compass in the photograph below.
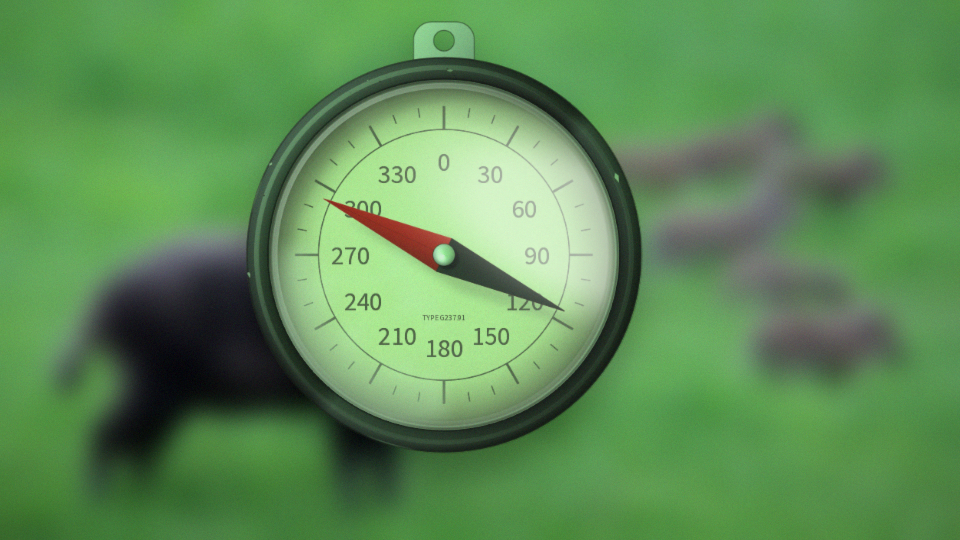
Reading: 295 °
